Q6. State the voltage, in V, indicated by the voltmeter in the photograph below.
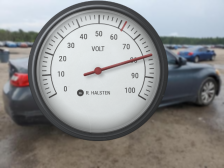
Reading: 80 V
